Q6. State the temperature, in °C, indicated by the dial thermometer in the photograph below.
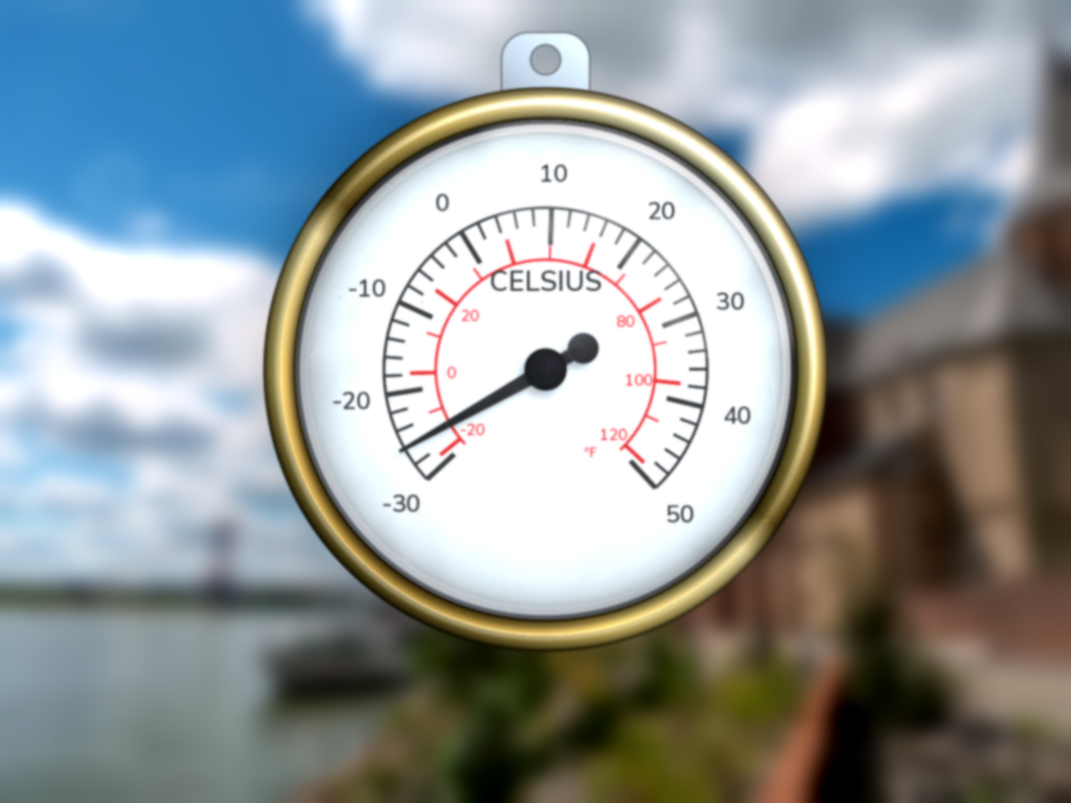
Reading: -26 °C
